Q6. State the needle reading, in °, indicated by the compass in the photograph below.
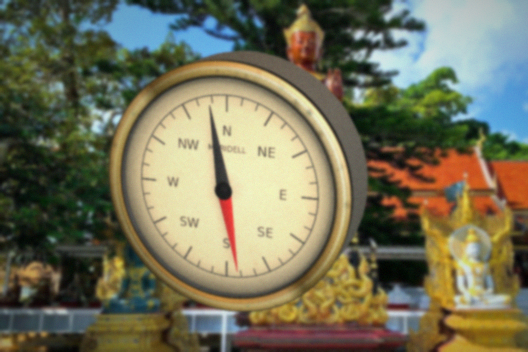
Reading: 170 °
